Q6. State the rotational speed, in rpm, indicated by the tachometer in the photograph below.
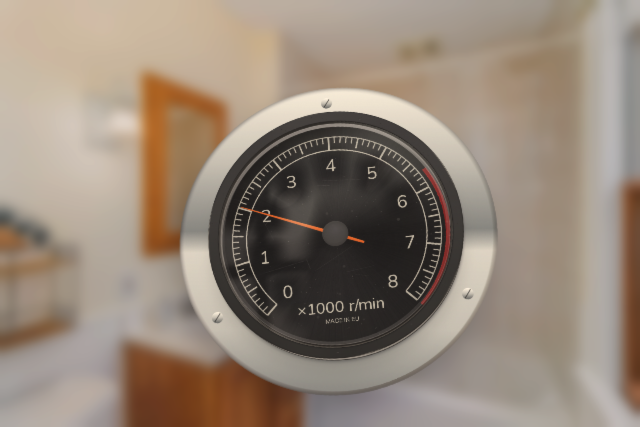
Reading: 2000 rpm
